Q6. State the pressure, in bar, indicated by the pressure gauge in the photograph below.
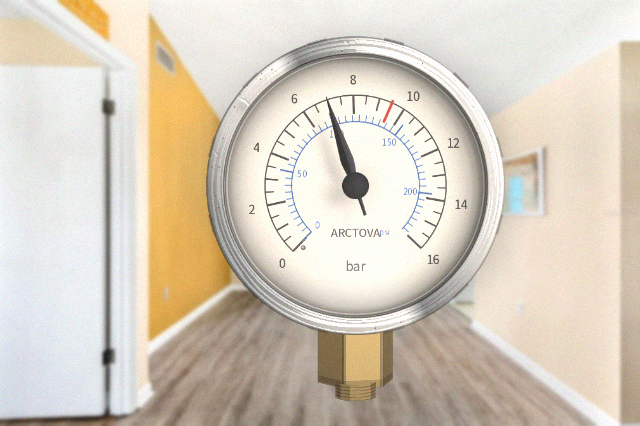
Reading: 7 bar
